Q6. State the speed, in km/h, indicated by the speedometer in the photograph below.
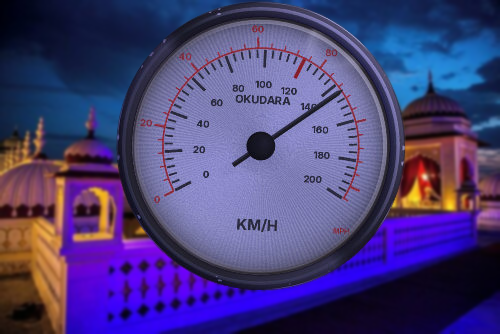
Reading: 144 km/h
